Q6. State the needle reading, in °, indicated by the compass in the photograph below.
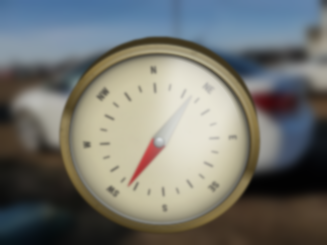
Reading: 217.5 °
